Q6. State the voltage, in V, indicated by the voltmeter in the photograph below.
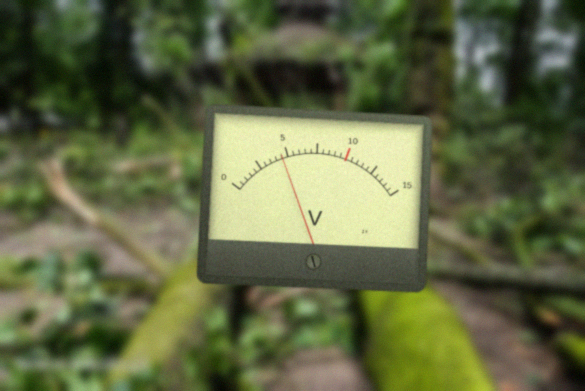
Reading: 4.5 V
